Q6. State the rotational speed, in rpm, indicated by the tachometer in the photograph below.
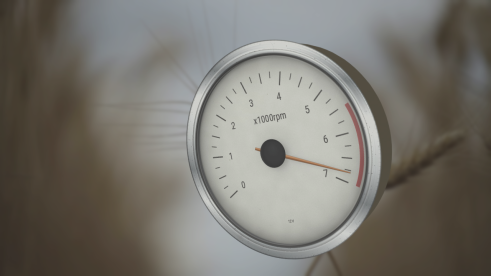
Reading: 6750 rpm
